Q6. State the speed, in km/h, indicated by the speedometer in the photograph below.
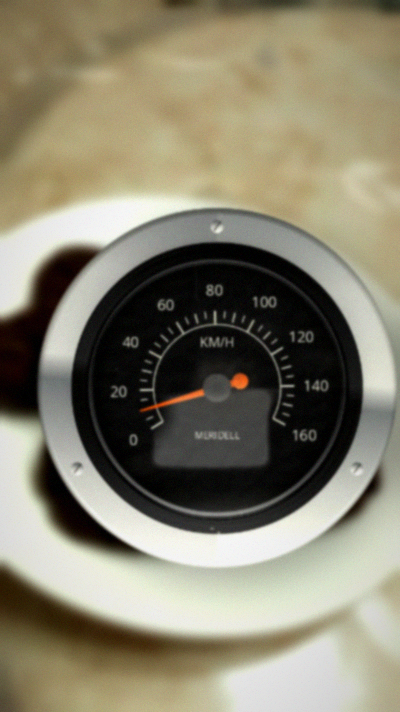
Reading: 10 km/h
